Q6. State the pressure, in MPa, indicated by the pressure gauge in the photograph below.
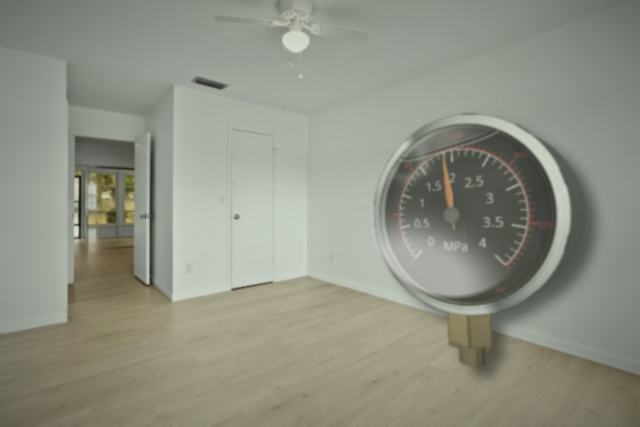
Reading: 1.9 MPa
